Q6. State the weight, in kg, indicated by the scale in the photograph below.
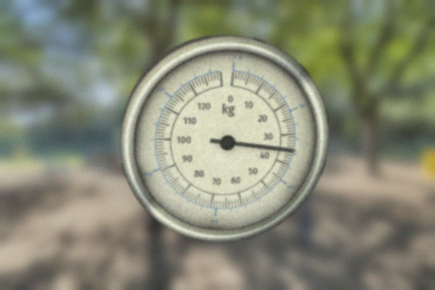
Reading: 35 kg
